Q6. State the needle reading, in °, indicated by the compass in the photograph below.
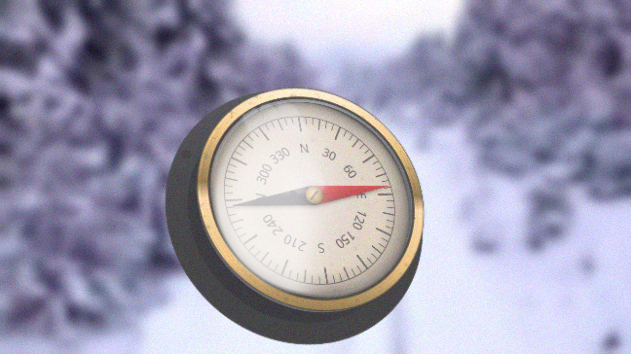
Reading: 85 °
